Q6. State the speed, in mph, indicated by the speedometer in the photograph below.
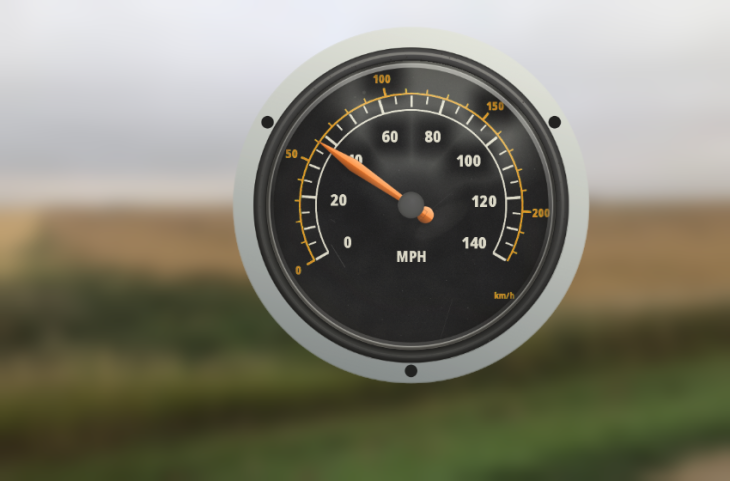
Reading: 37.5 mph
